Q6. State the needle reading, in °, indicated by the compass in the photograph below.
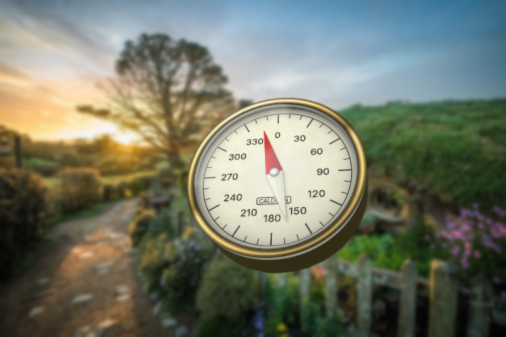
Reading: 345 °
